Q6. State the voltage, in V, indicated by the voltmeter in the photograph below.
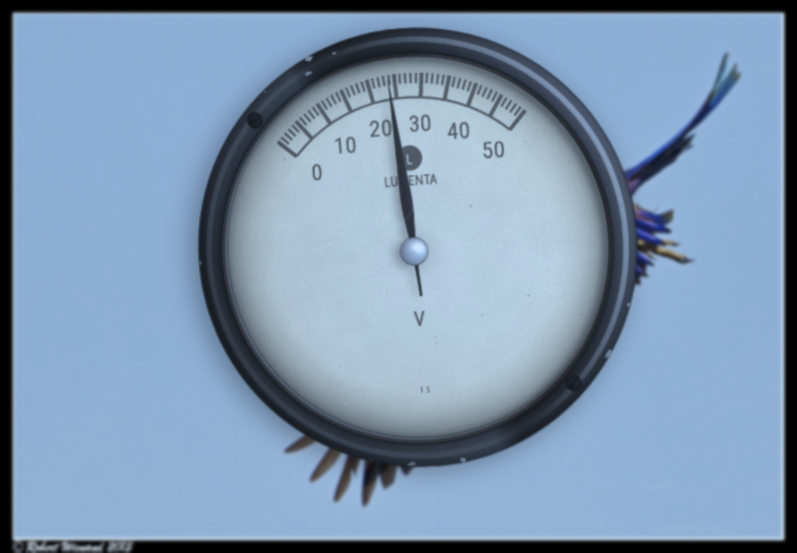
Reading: 24 V
